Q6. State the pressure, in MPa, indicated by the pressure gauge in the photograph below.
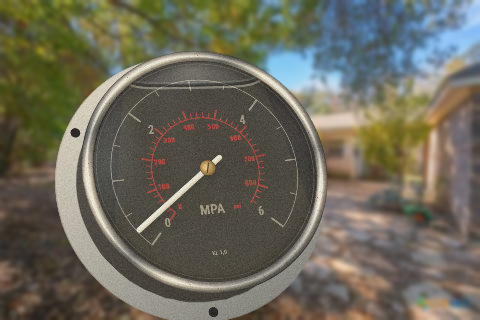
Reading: 0.25 MPa
